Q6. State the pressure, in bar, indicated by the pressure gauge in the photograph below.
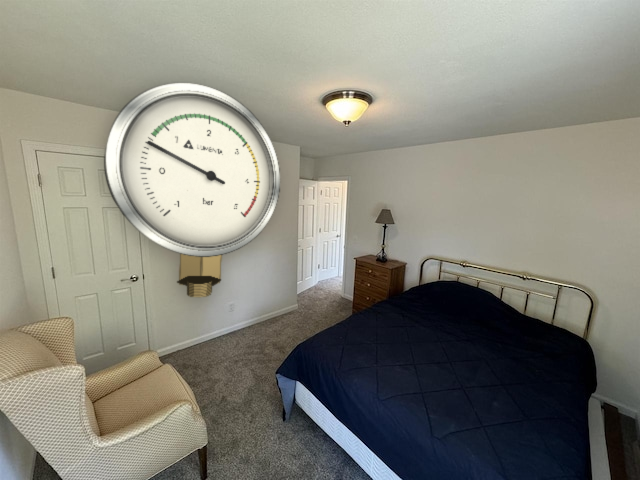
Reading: 0.5 bar
